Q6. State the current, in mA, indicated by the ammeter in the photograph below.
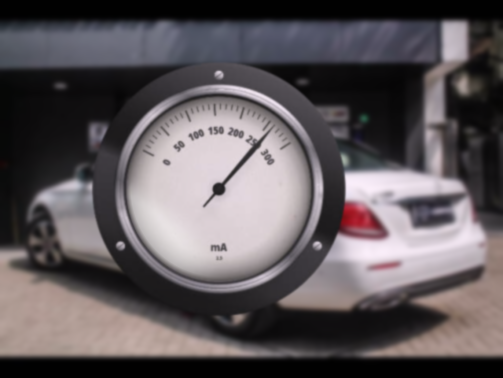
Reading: 260 mA
